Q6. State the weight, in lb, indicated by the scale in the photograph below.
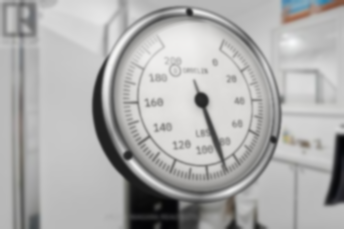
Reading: 90 lb
